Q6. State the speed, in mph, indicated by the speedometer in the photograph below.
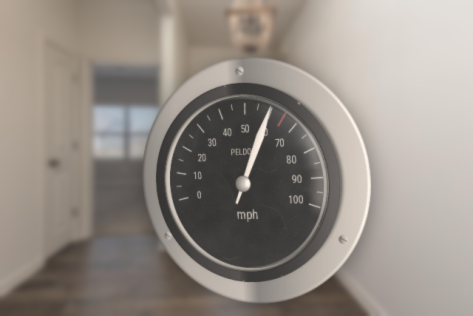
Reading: 60 mph
